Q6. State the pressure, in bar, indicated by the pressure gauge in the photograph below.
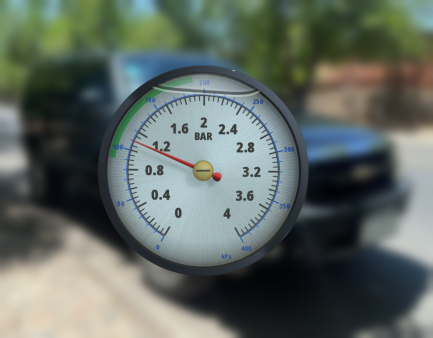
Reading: 1.1 bar
